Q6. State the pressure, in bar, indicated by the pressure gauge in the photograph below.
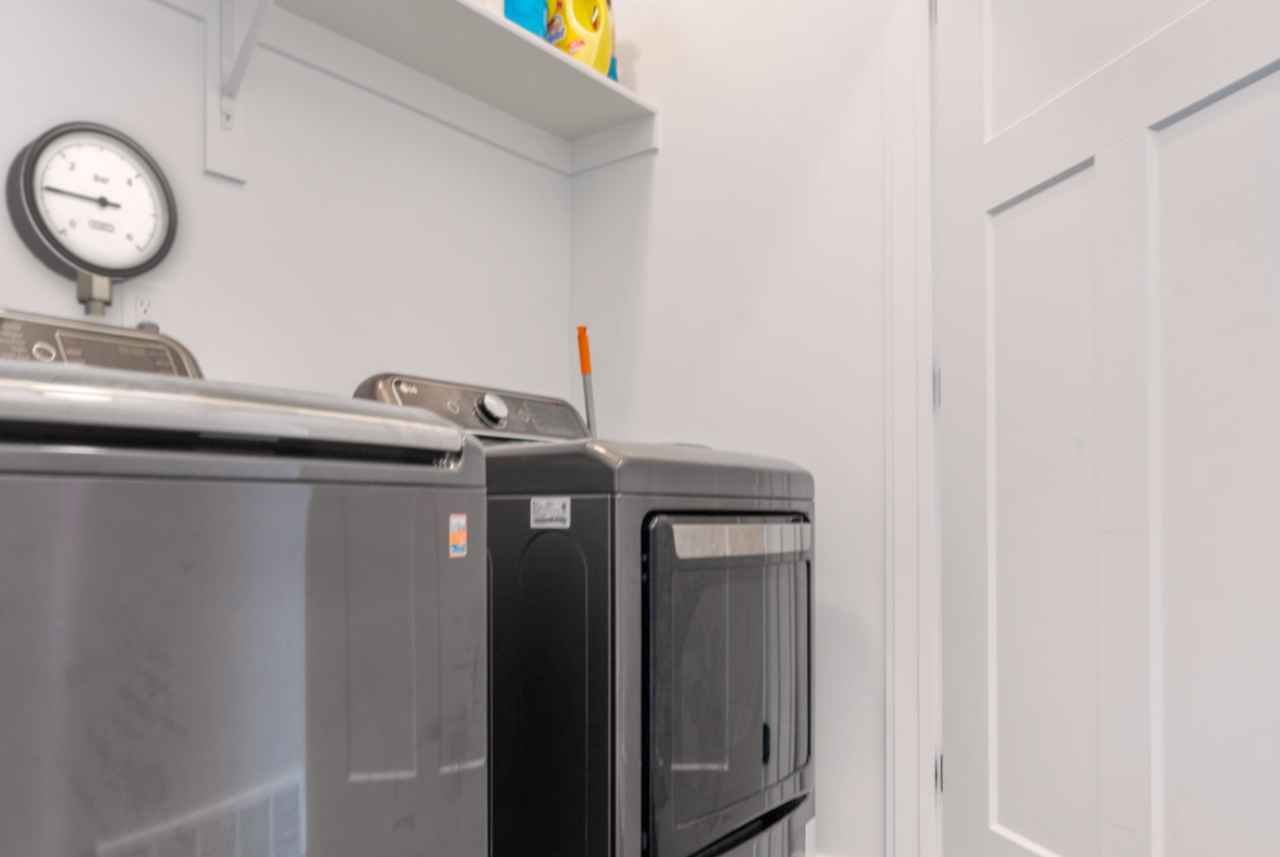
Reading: 1 bar
